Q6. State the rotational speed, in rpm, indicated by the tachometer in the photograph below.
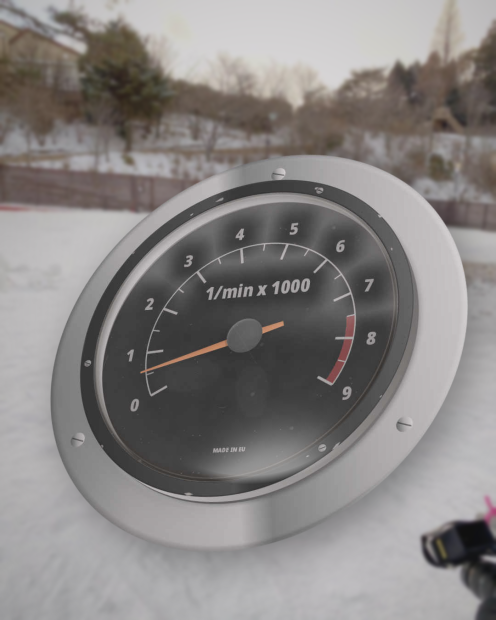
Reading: 500 rpm
